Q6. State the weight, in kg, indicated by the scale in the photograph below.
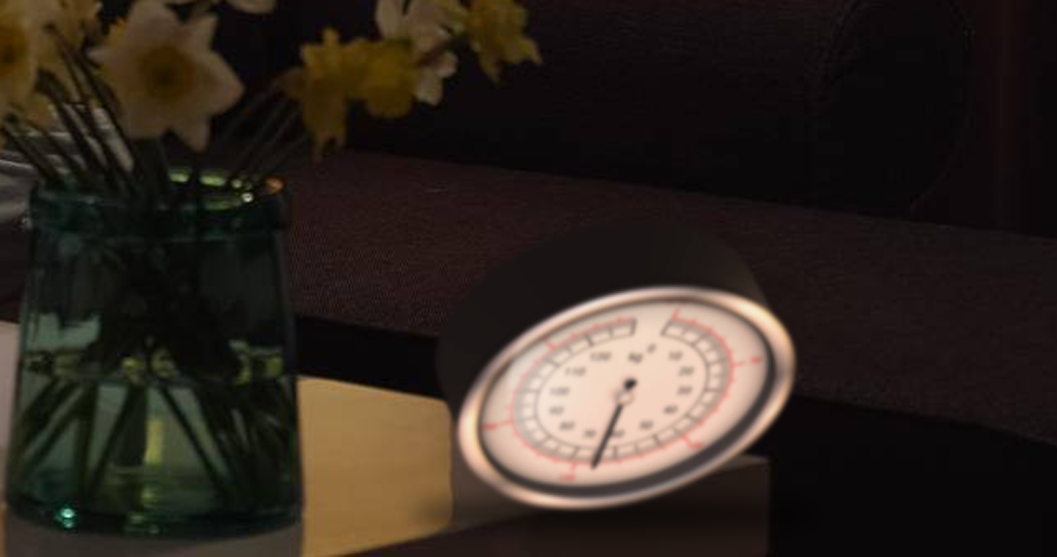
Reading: 65 kg
